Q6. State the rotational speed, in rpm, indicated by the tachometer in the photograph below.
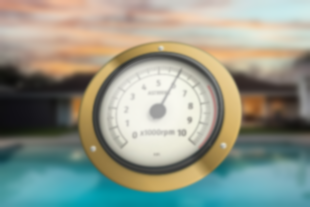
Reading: 6000 rpm
